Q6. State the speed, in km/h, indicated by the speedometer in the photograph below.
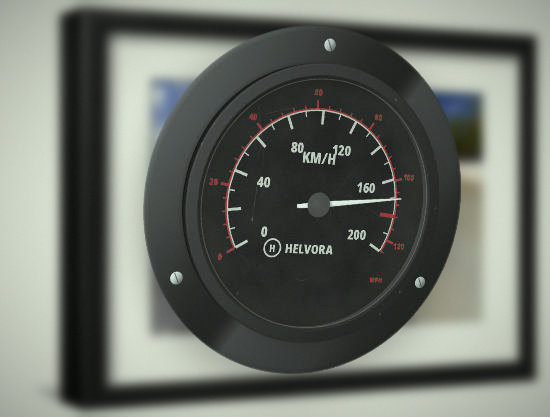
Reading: 170 km/h
